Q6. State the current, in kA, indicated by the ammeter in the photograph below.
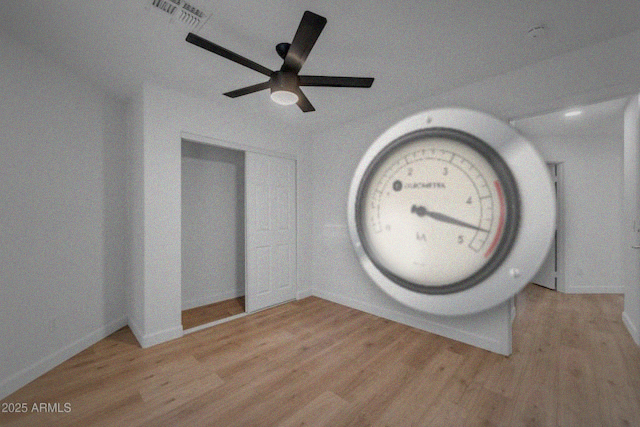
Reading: 4.6 kA
